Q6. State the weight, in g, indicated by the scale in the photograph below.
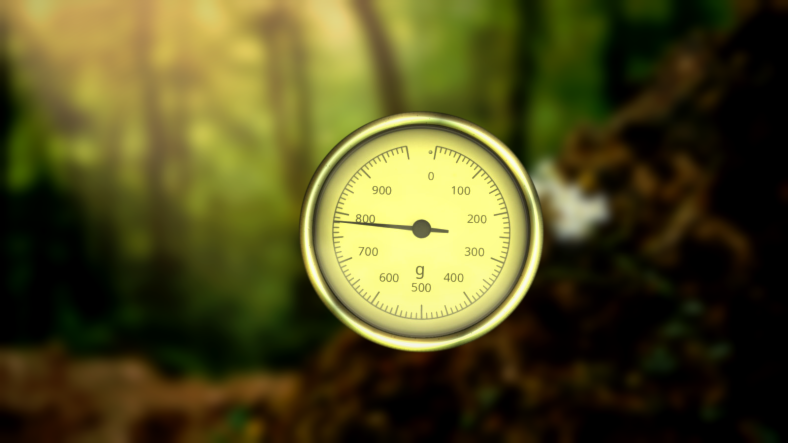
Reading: 780 g
